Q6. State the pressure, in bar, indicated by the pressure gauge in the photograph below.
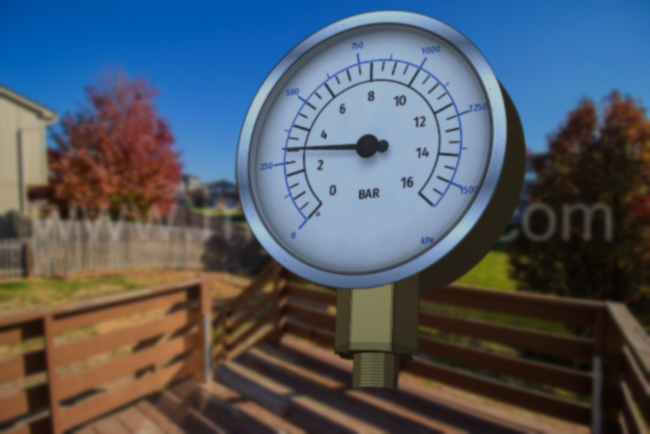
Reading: 3 bar
